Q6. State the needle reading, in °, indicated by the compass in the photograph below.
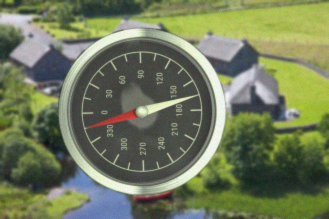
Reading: 345 °
